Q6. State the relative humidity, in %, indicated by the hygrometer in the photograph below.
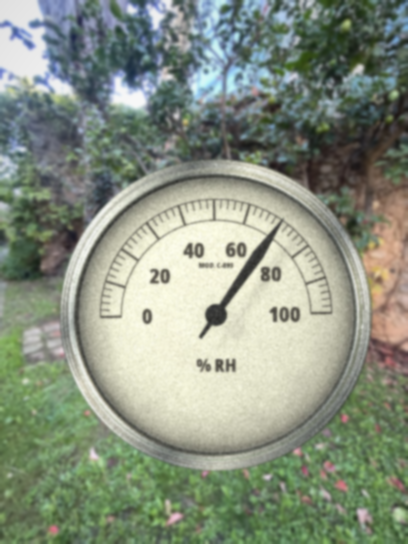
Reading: 70 %
